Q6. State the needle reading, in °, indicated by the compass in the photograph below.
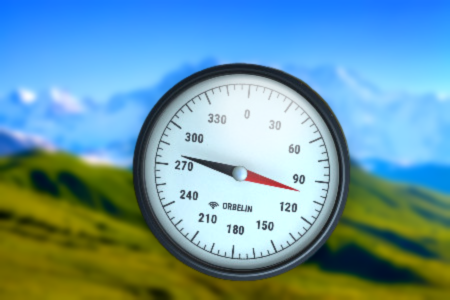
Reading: 100 °
